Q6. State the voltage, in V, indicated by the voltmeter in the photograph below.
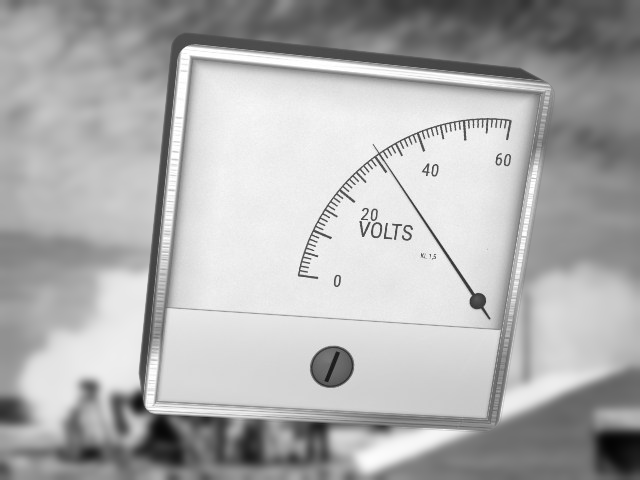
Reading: 31 V
